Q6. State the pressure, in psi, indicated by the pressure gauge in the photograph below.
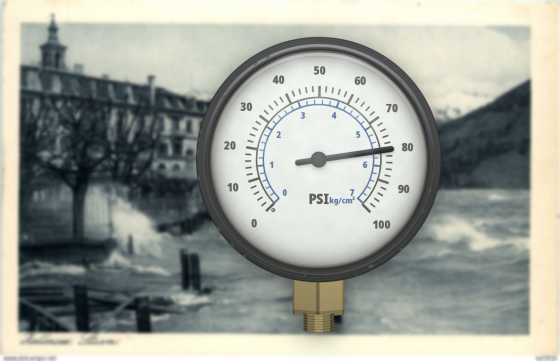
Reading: 80 psi
